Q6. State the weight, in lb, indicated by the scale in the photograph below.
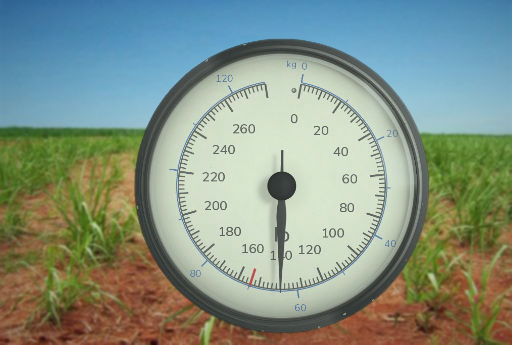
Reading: 140 lb
